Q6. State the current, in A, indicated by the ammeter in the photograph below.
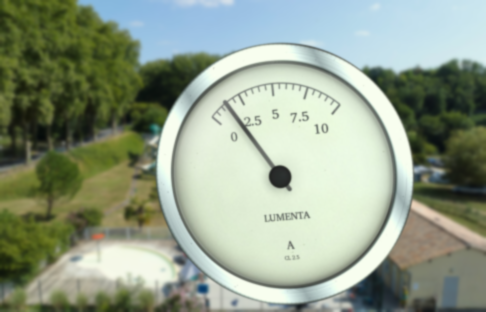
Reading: 1.5 A
